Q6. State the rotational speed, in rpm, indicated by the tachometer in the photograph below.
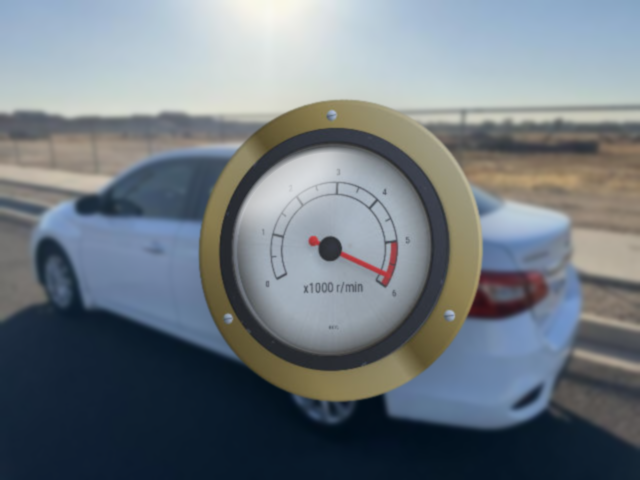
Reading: 5750 rpm
